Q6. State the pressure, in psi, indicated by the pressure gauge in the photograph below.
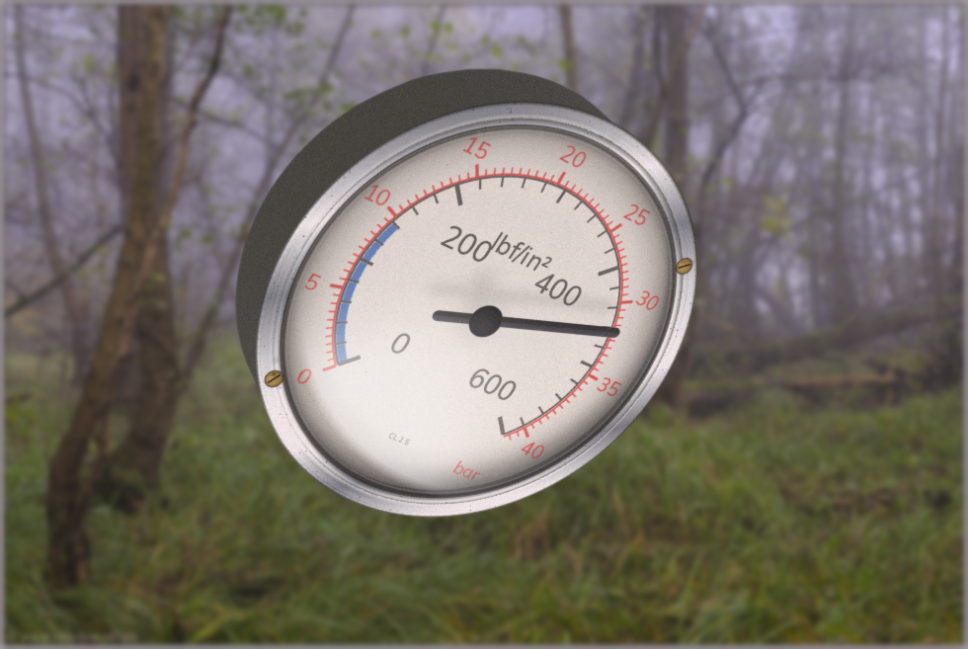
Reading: 460 psi
